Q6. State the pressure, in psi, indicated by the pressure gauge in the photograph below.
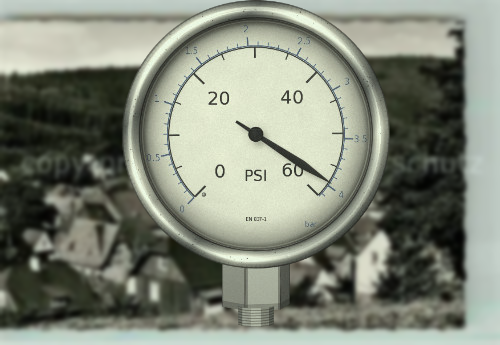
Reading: 57.5 psi
